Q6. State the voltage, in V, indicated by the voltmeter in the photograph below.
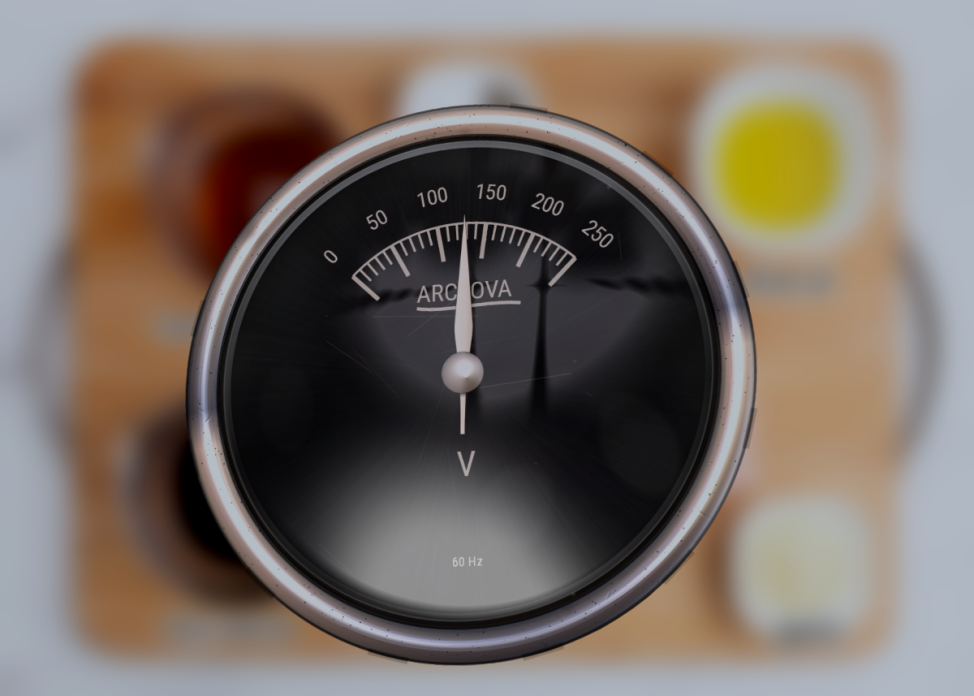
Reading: 130 V
